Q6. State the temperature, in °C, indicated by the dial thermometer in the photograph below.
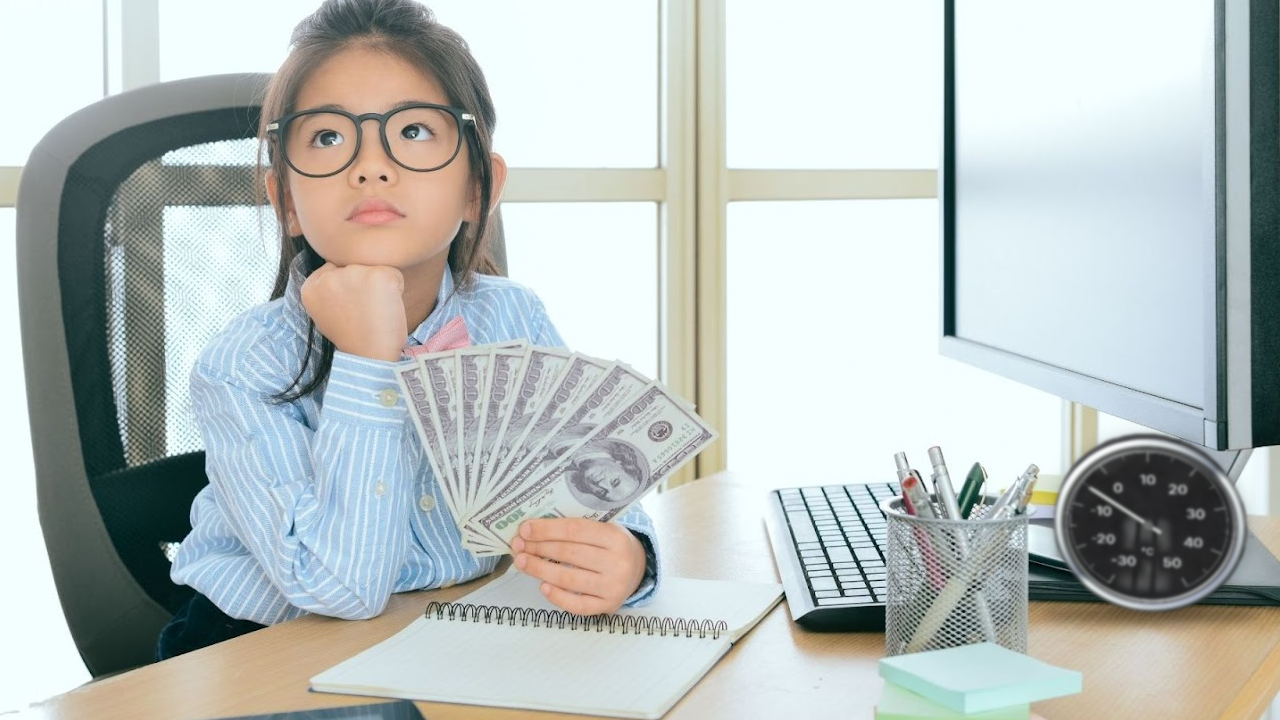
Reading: -5 °C
